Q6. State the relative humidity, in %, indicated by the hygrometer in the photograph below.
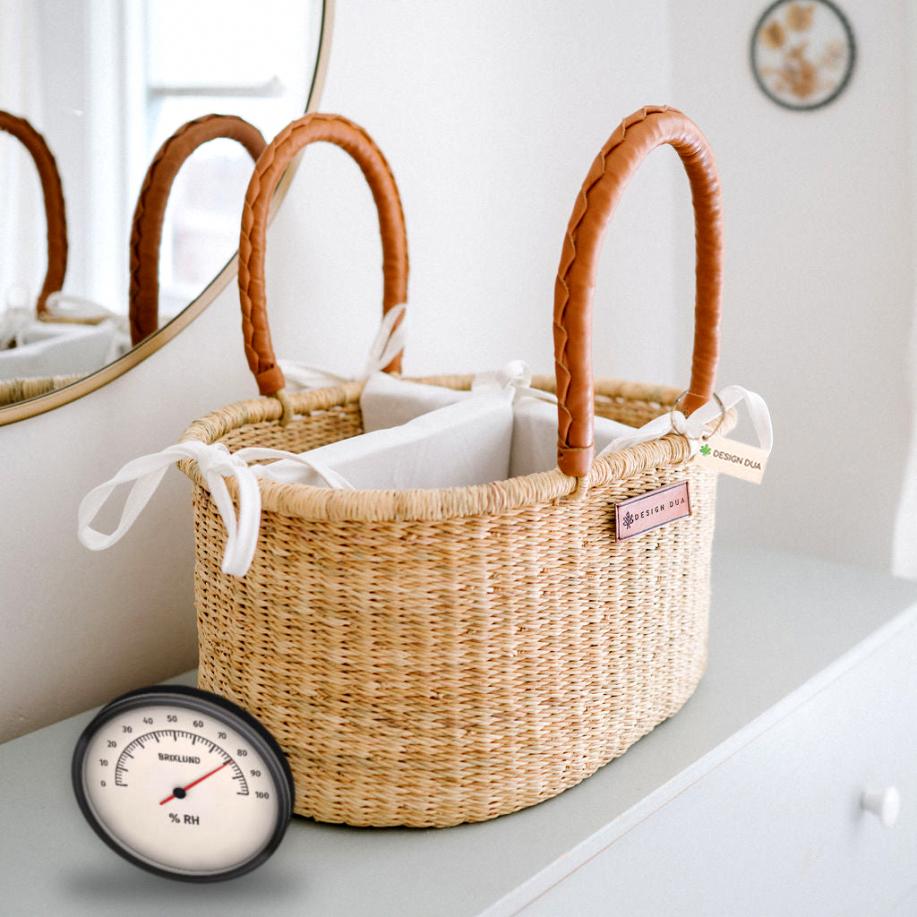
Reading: 80 %
